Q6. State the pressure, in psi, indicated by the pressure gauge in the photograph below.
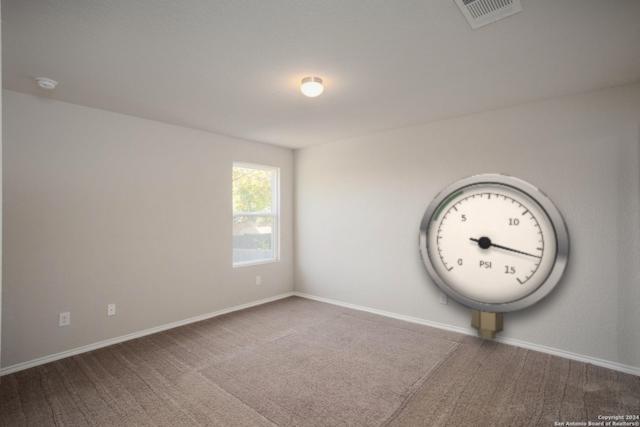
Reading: 13 psi
